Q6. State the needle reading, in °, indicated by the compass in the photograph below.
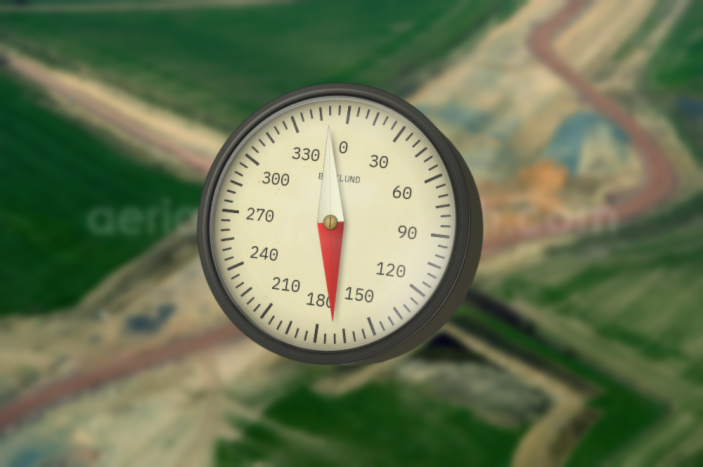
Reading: 170 °
